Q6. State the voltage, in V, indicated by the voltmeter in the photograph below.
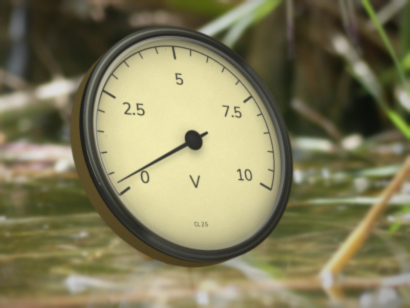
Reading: 0.25 V
